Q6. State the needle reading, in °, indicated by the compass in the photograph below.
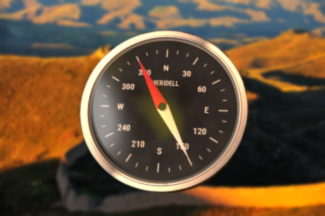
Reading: 330 °
